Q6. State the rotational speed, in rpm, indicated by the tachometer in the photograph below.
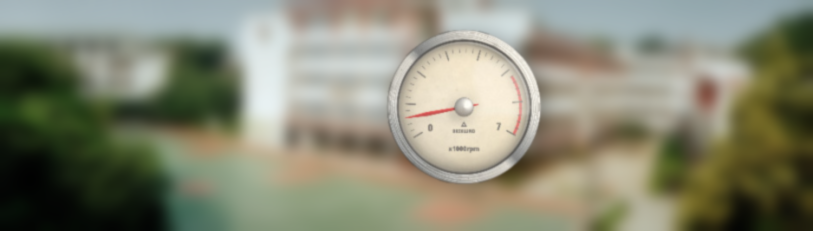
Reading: 600 rpm
